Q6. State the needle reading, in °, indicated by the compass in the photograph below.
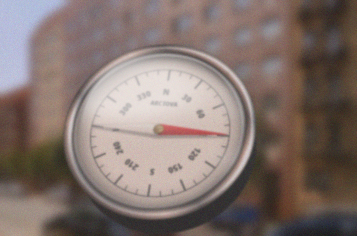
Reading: 90 °
